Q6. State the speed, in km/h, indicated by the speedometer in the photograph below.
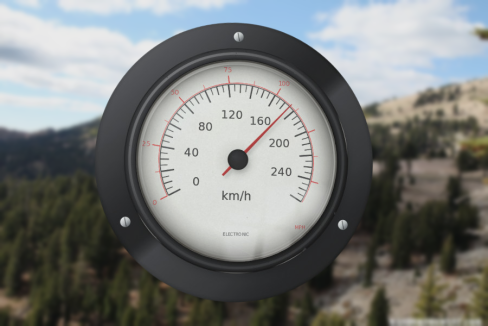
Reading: 175 km/h
